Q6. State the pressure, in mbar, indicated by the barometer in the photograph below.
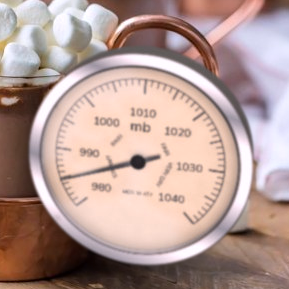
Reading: 985 mbar
